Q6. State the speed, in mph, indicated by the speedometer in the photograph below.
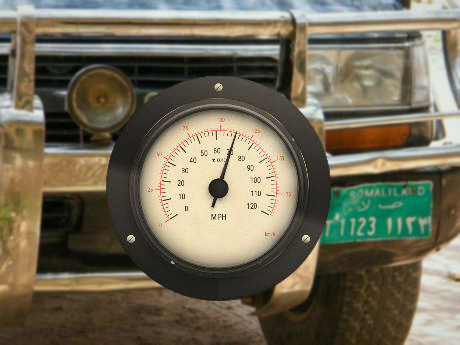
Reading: 70 mph
